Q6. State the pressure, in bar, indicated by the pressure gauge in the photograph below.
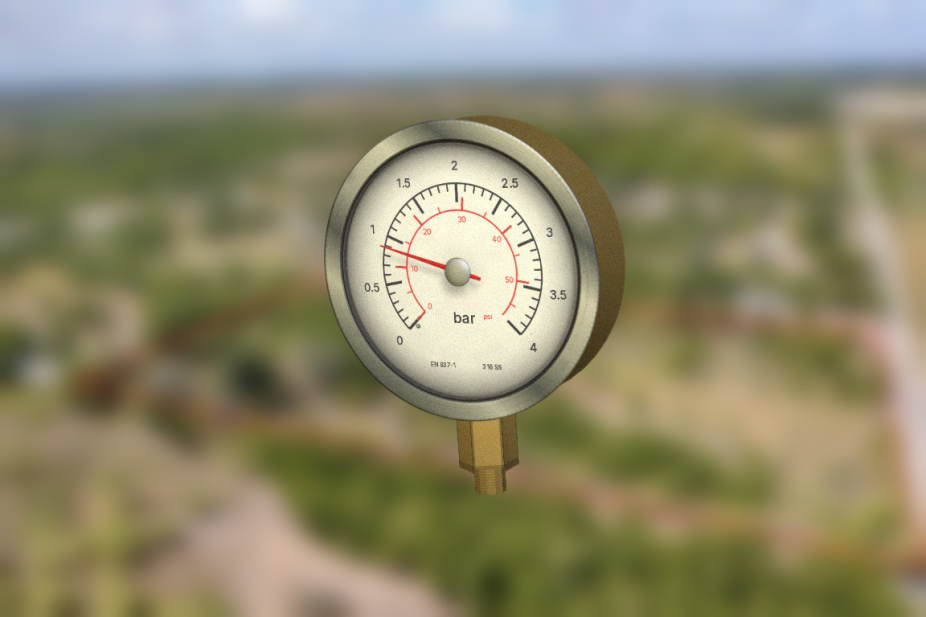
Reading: 0.9 bar
